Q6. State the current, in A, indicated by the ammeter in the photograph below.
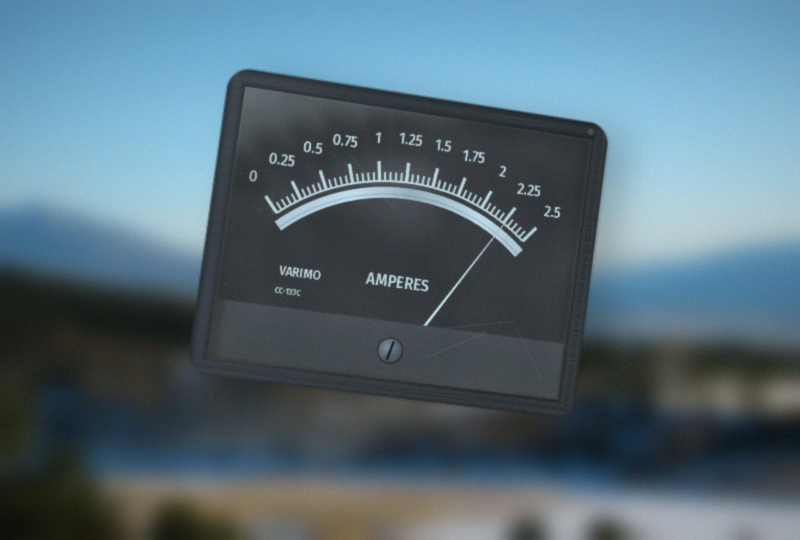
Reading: 2.25 A
